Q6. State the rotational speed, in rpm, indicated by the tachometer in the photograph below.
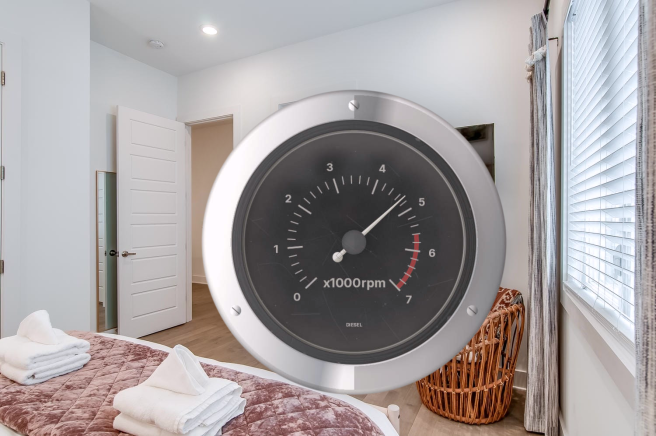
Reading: 4700 rpm
